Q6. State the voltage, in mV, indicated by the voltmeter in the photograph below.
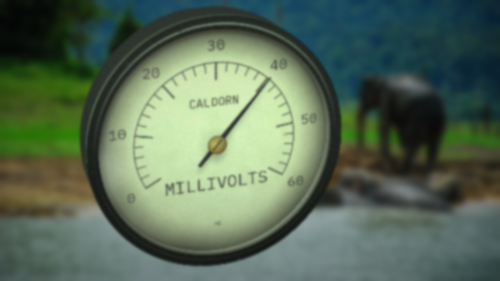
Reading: 40 mV
